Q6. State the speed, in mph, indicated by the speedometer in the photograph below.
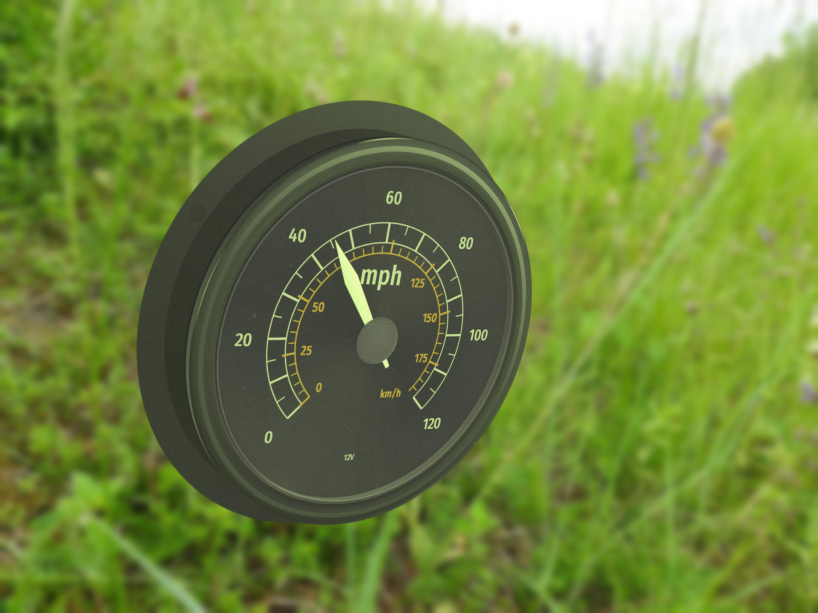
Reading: 45 mph
